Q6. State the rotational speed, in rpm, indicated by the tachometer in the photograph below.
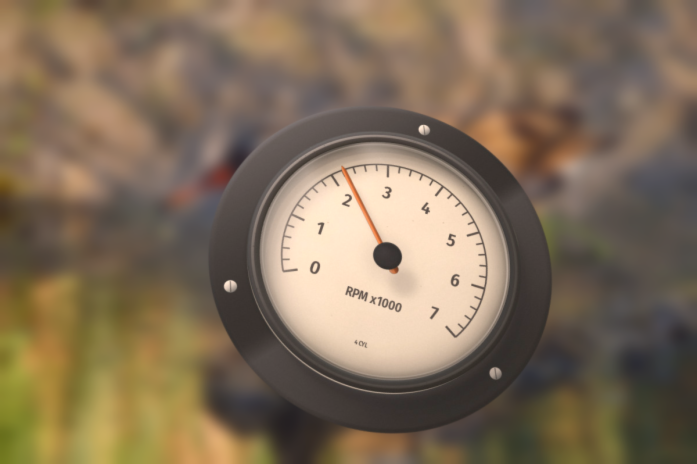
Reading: 2200 rpm
